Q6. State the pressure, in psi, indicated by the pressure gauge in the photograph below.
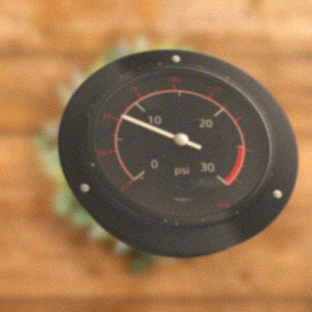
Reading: 7.5 psi
